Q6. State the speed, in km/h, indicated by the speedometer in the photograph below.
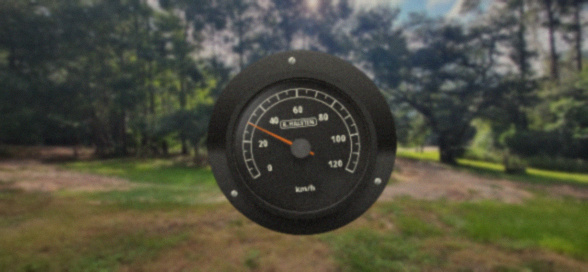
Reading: 30 km/h
